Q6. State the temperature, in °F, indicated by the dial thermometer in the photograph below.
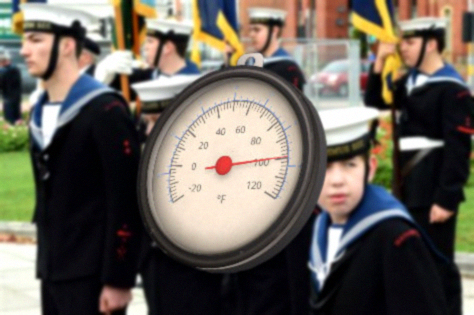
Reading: 100 °F
